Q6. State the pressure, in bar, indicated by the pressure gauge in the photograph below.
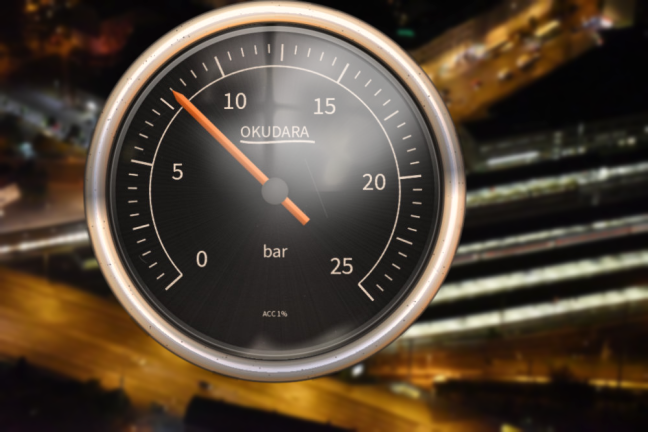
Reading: 8 bar
